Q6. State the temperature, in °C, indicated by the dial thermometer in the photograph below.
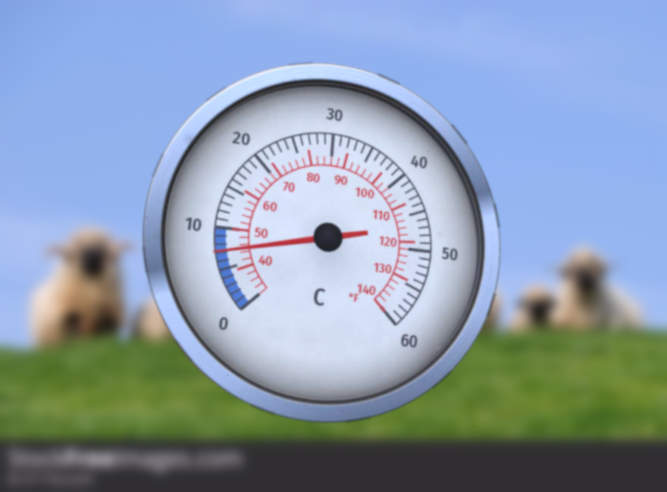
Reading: 7 °C
